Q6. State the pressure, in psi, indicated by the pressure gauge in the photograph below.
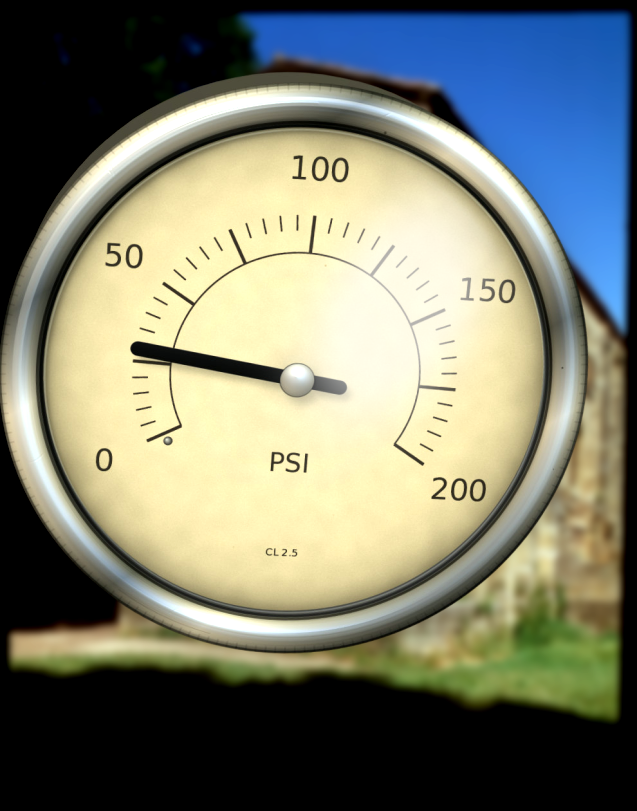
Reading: 30 psi
